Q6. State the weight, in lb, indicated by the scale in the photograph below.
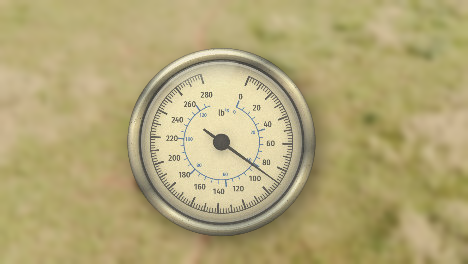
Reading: 90 lb
